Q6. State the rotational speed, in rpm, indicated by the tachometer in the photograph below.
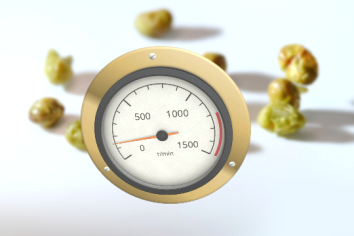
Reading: 150 rpm
